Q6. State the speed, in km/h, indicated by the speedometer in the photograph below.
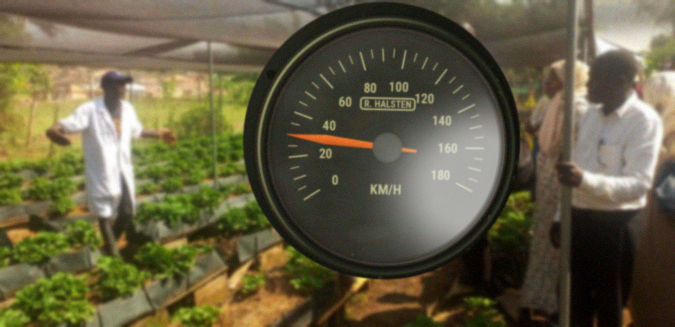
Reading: 30 km/h
